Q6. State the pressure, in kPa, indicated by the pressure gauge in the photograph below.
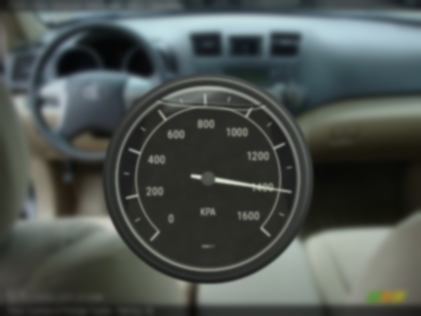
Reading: 1400 kPa
